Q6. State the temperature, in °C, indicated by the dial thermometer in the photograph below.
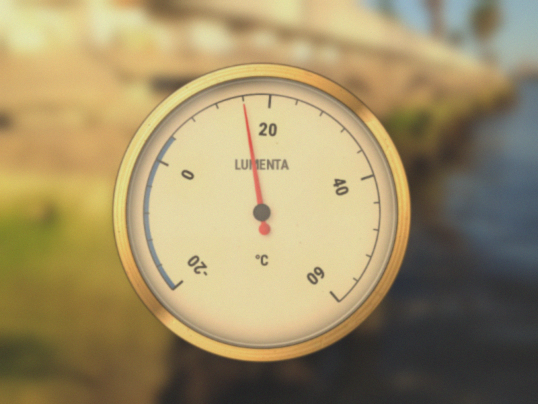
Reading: 16 °C
